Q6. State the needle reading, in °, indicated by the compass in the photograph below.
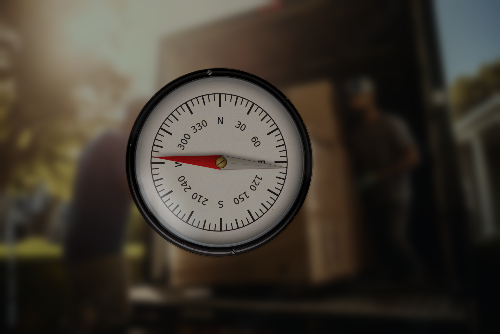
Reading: 275 °
